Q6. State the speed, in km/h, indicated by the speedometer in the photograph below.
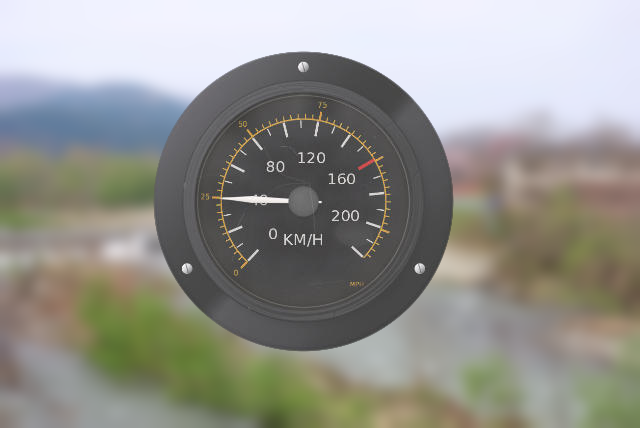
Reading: 40 km/h
